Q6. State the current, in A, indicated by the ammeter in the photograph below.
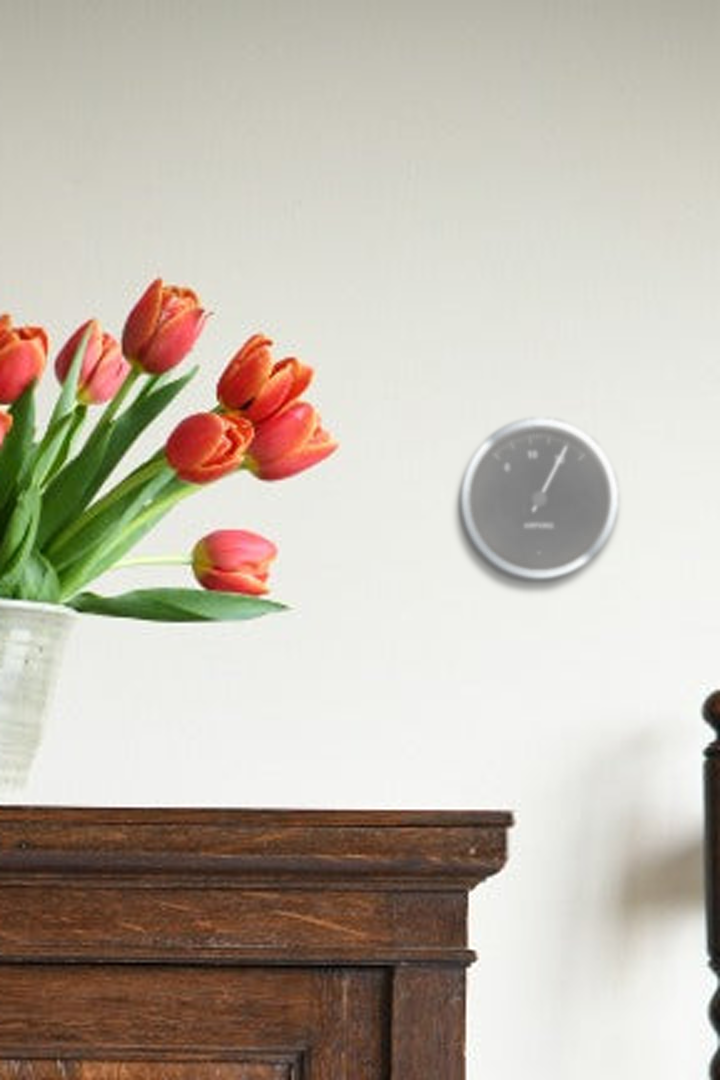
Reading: 20 A
